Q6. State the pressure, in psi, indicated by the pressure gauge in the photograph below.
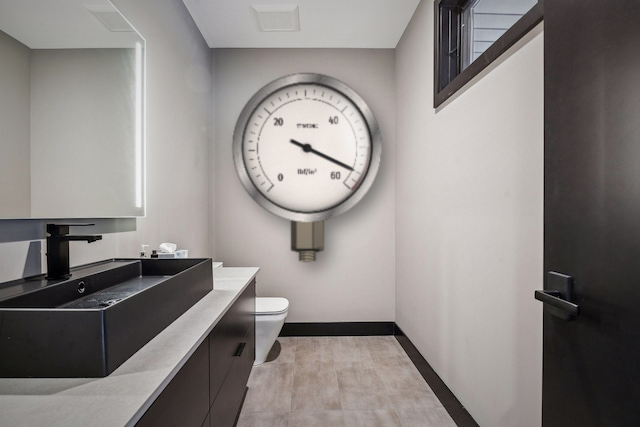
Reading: 56 psi
